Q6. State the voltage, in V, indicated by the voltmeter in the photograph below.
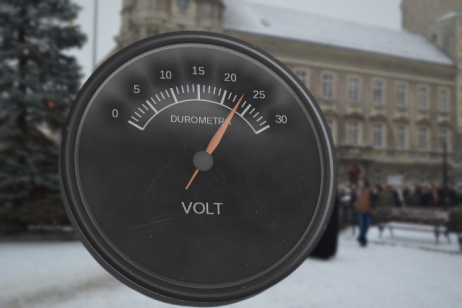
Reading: 23 V
